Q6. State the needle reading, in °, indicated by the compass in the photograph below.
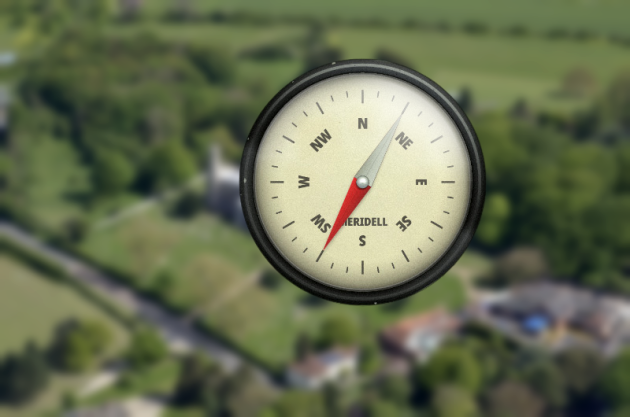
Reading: 210 °
